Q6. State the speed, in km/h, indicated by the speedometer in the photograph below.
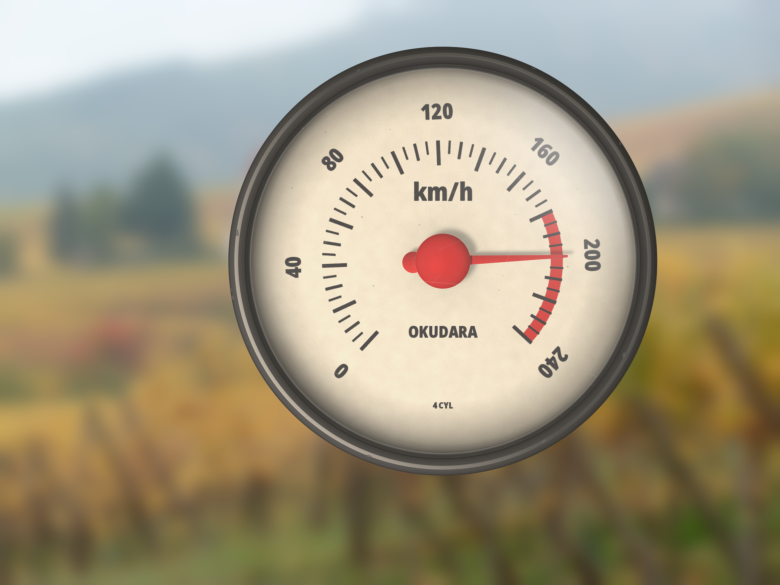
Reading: 200 km/h
